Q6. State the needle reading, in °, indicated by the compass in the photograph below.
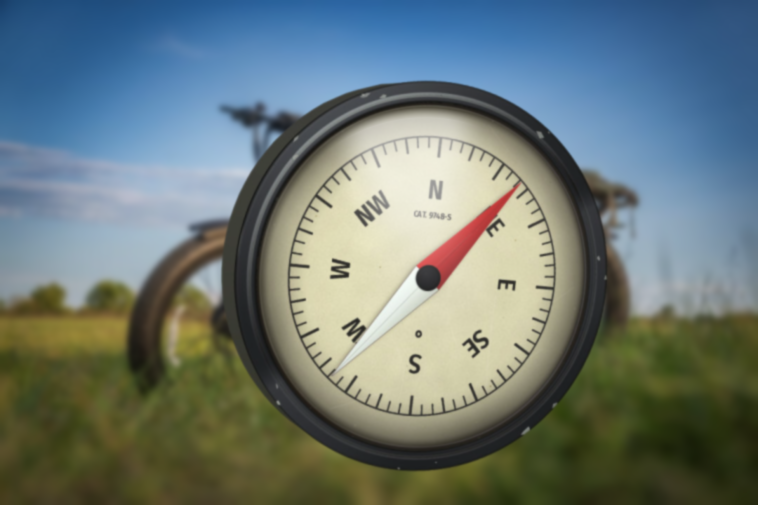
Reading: 40 °
